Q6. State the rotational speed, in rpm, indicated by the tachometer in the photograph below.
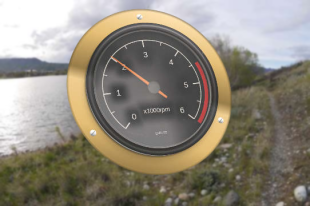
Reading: 2000 rpm
